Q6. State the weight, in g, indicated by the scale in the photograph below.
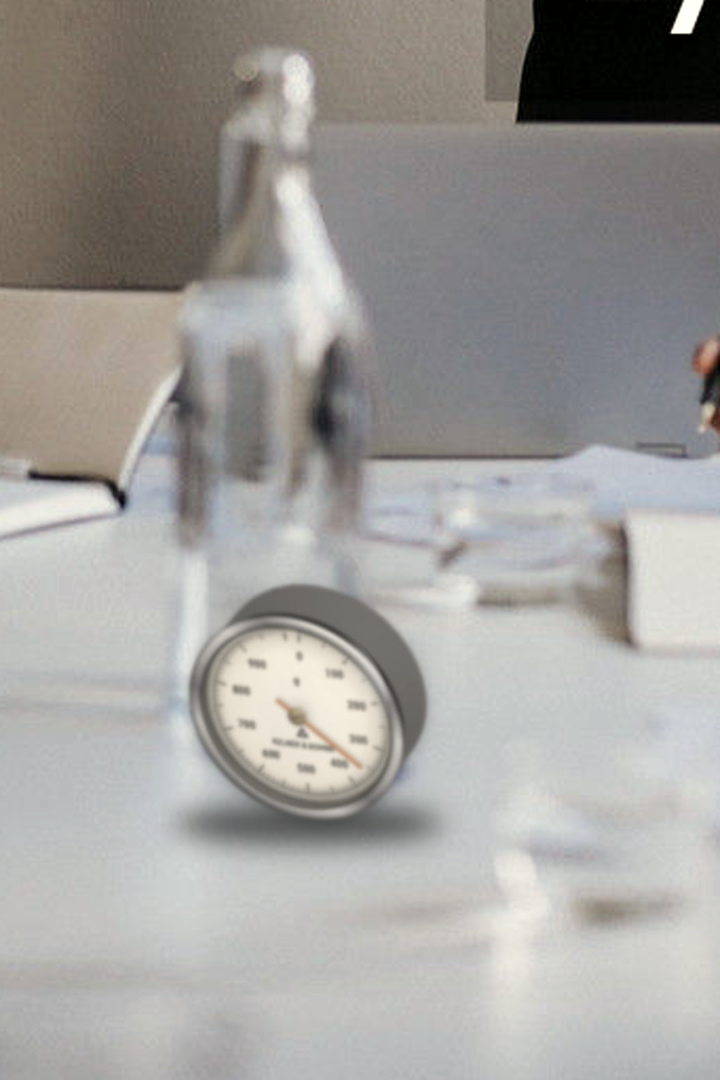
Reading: 350 g
